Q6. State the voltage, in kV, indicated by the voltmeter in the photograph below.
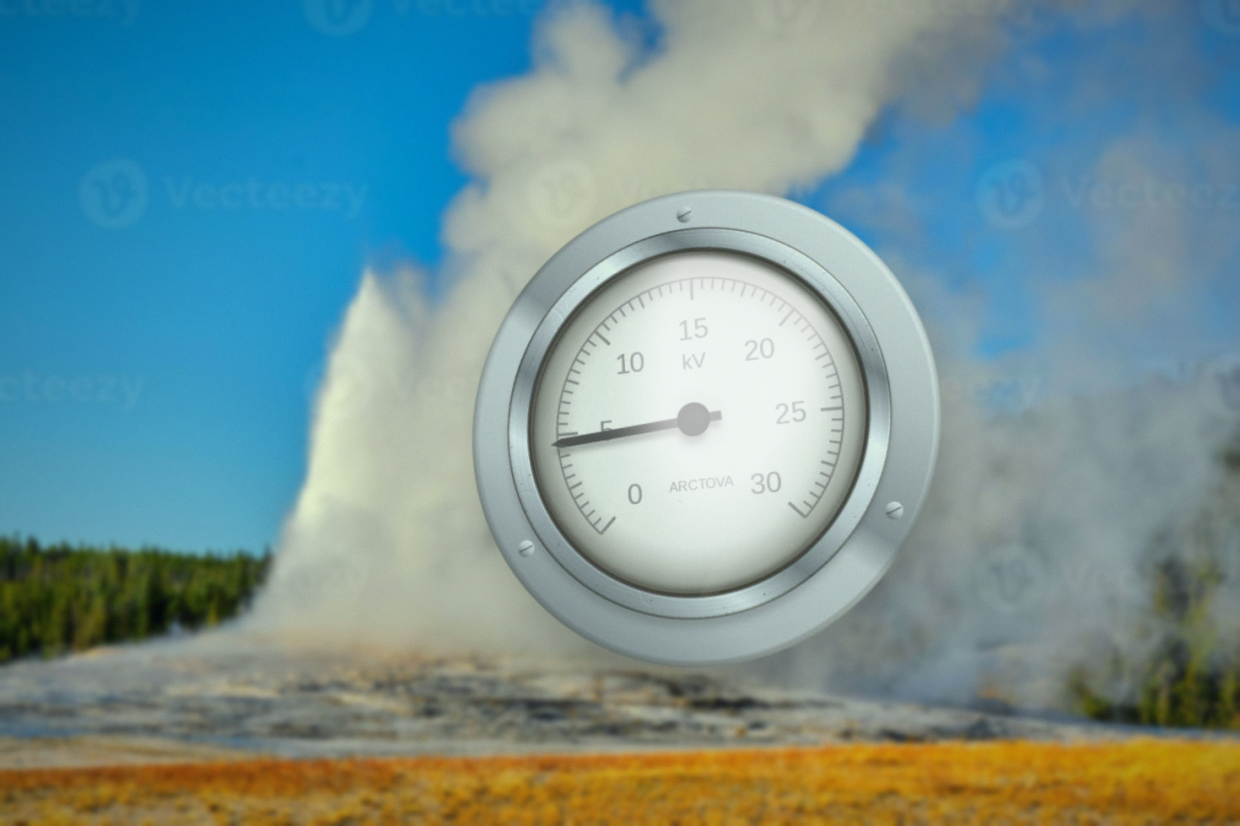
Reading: 4.5 kV
